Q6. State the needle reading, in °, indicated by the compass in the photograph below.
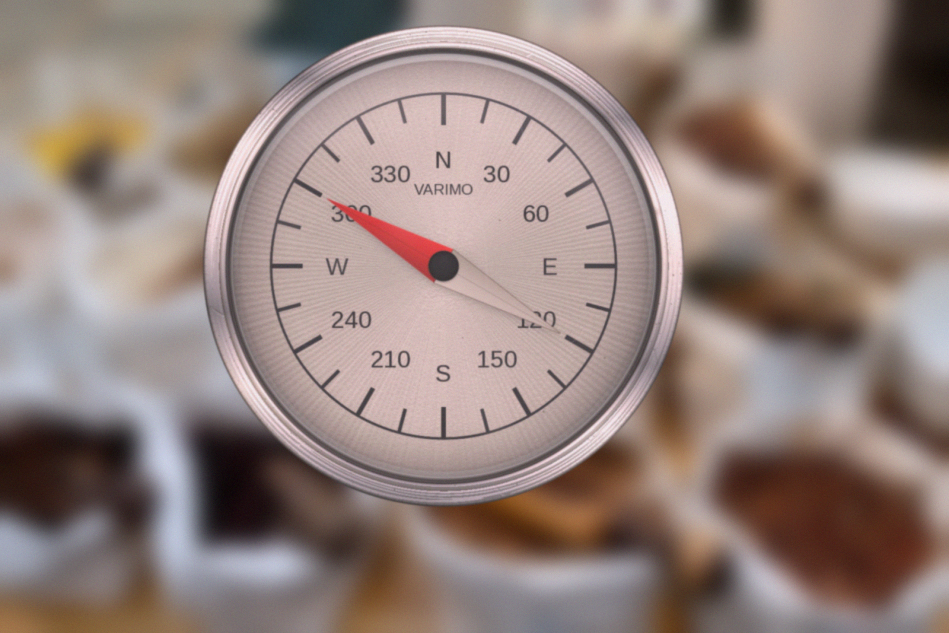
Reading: 300 °
